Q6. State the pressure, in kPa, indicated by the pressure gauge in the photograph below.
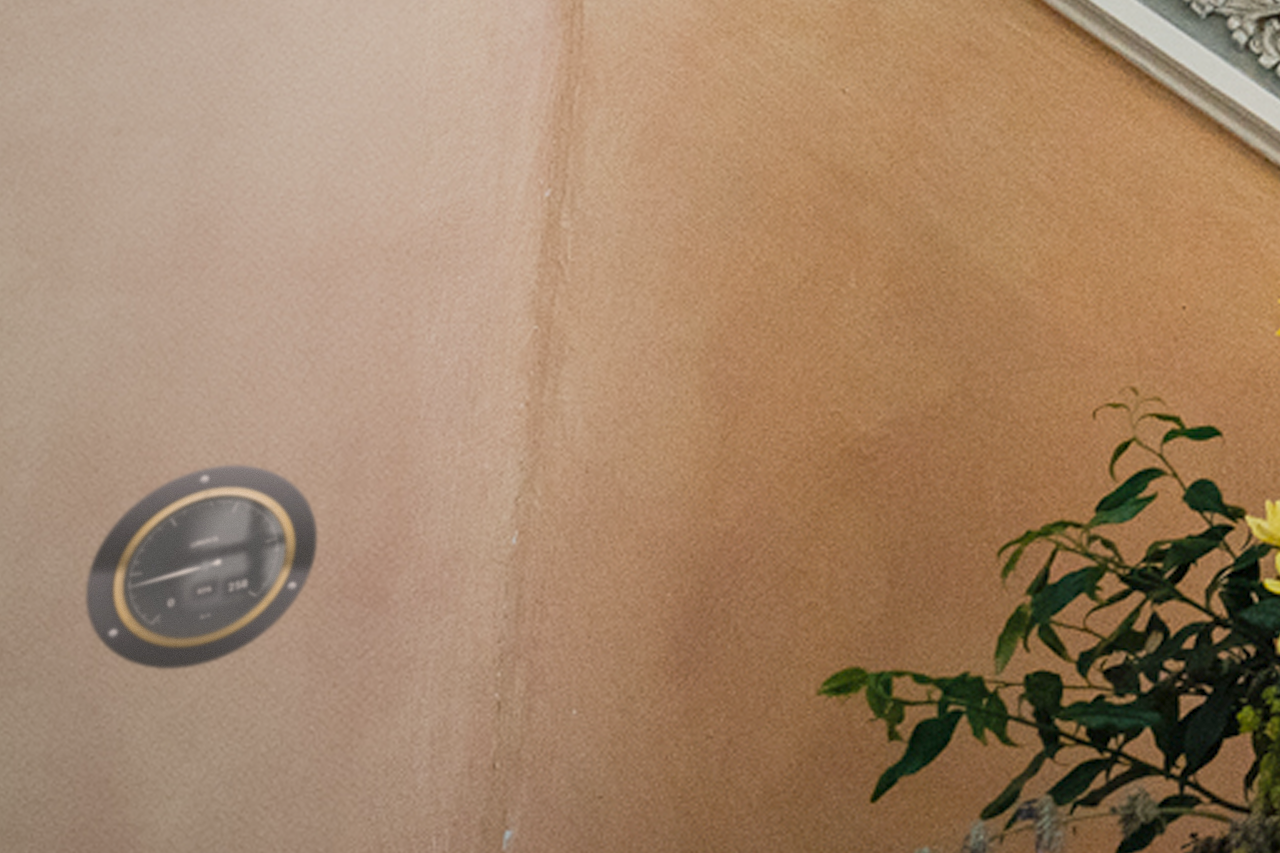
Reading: 40 kPa
